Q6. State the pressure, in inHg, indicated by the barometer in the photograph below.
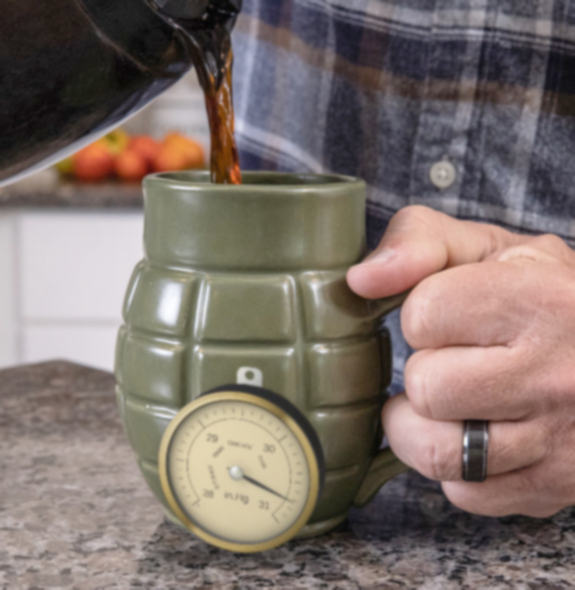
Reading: 30.7 inHg
